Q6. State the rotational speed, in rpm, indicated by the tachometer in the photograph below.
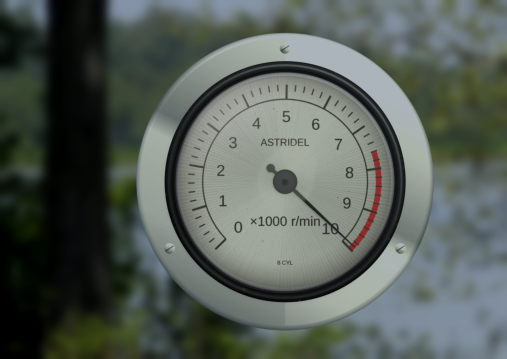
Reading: 9900 rpm
